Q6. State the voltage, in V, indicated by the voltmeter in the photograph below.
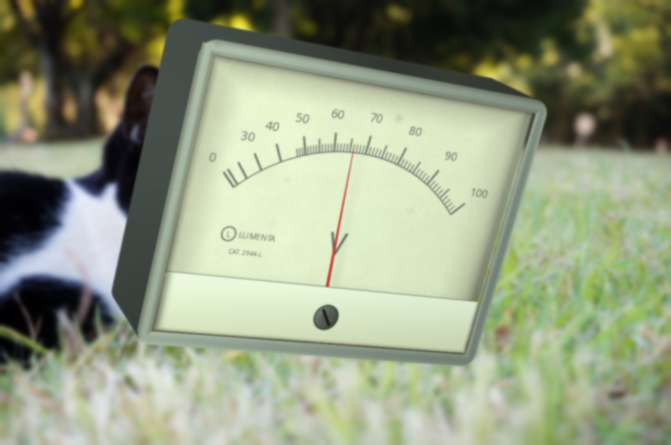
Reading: 65 V
